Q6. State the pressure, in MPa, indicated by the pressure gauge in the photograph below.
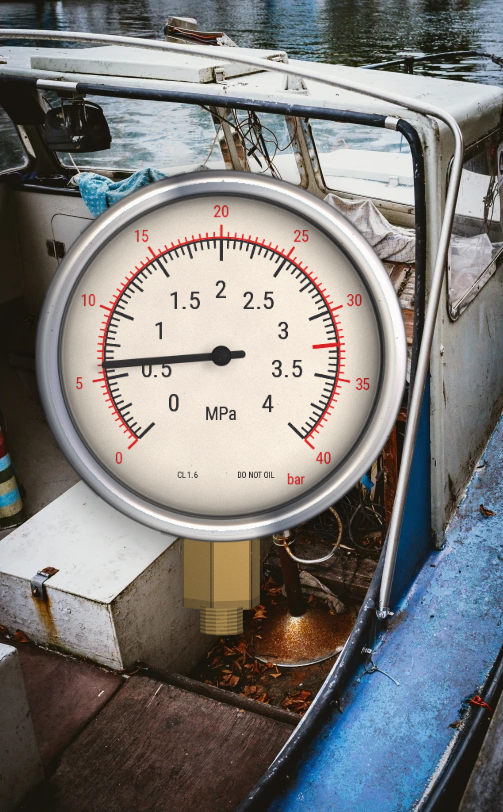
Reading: 0.6 MPa
